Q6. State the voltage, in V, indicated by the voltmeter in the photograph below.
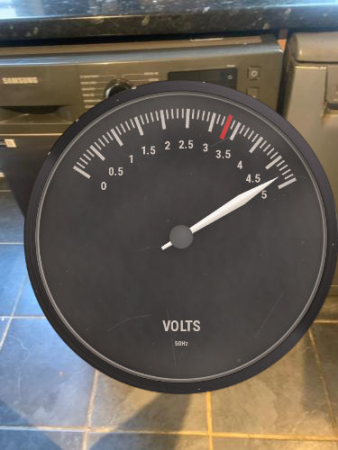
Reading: 4.8 V
